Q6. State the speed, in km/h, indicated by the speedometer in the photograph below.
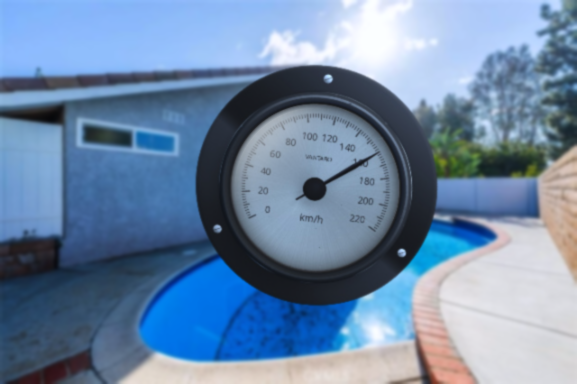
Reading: 160 km/h
